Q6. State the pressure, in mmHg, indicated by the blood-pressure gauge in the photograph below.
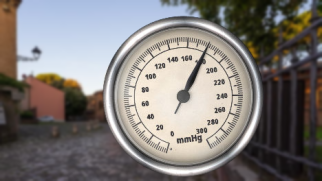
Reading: 180 mmHg
